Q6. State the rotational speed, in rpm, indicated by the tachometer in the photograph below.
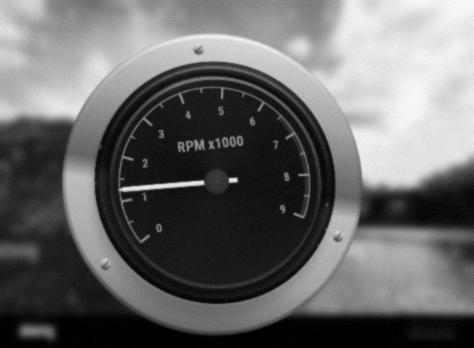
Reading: 1250 rpm
